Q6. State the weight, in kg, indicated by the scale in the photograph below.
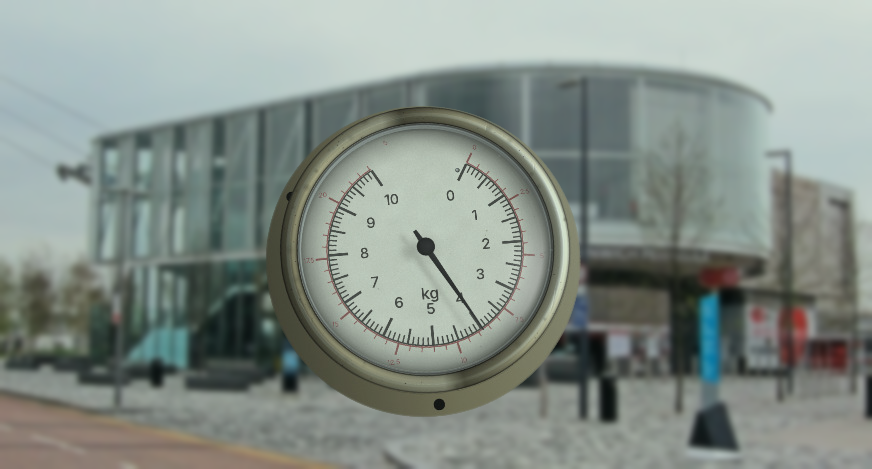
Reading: 4 kg
